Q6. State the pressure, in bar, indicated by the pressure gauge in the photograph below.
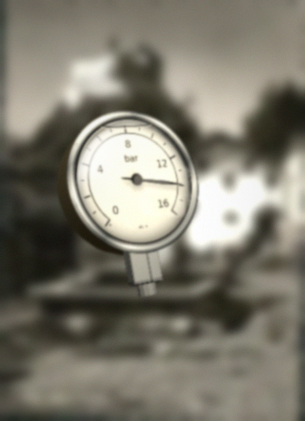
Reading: 14 bar
